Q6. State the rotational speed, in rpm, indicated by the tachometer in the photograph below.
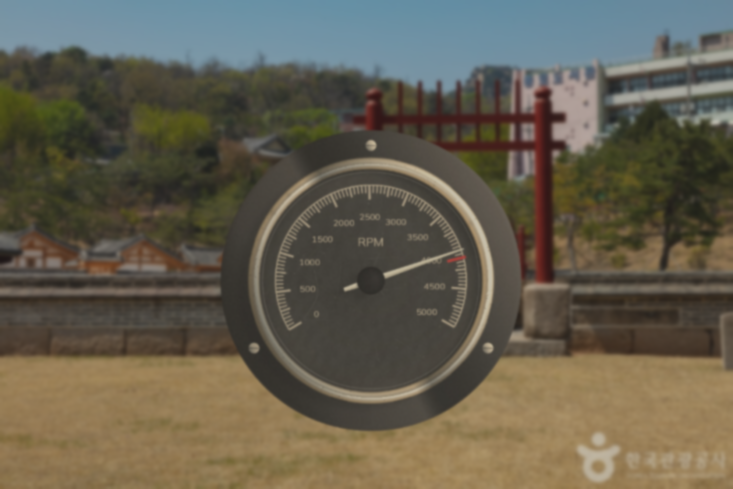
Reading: 4000 rpm
